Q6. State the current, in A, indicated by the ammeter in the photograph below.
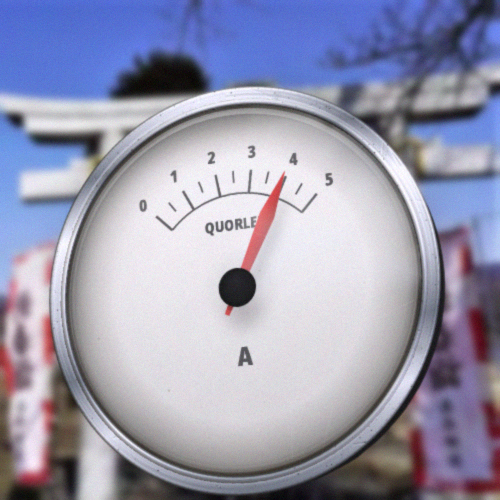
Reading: 4 A
